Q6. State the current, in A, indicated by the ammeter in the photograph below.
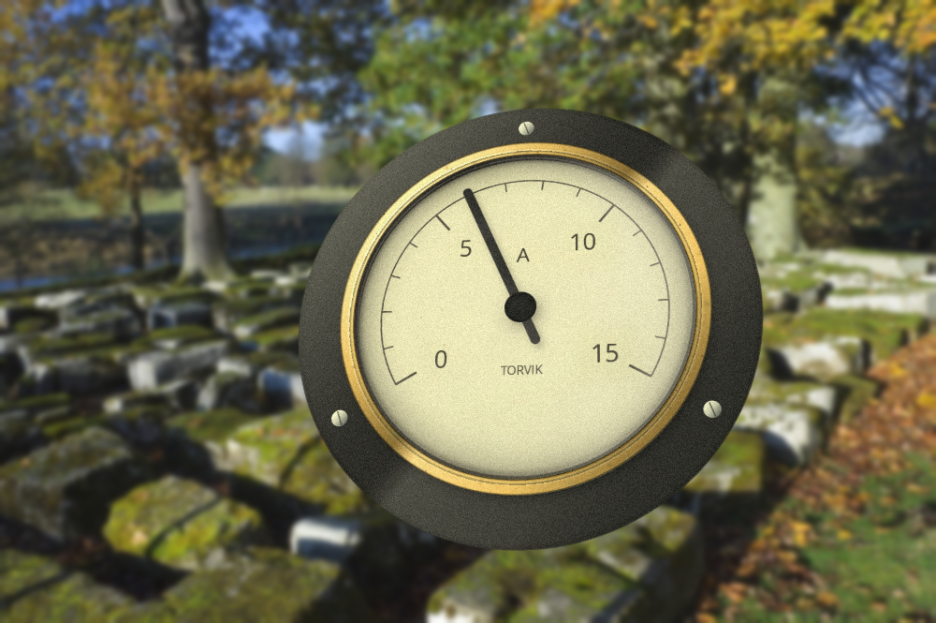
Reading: 6 A
